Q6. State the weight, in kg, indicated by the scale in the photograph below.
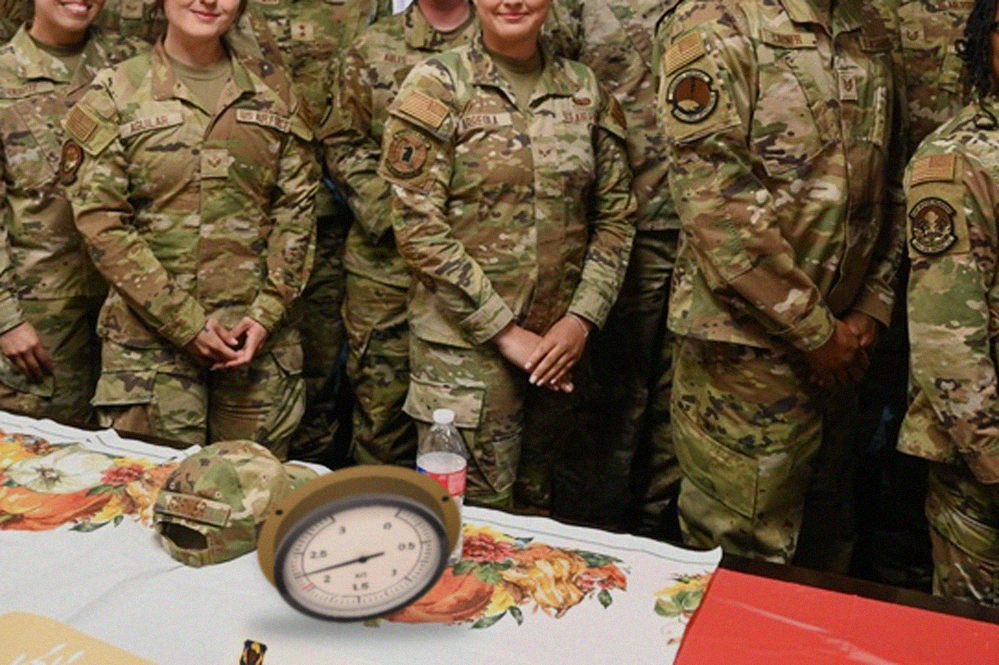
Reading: 2.25 kg
